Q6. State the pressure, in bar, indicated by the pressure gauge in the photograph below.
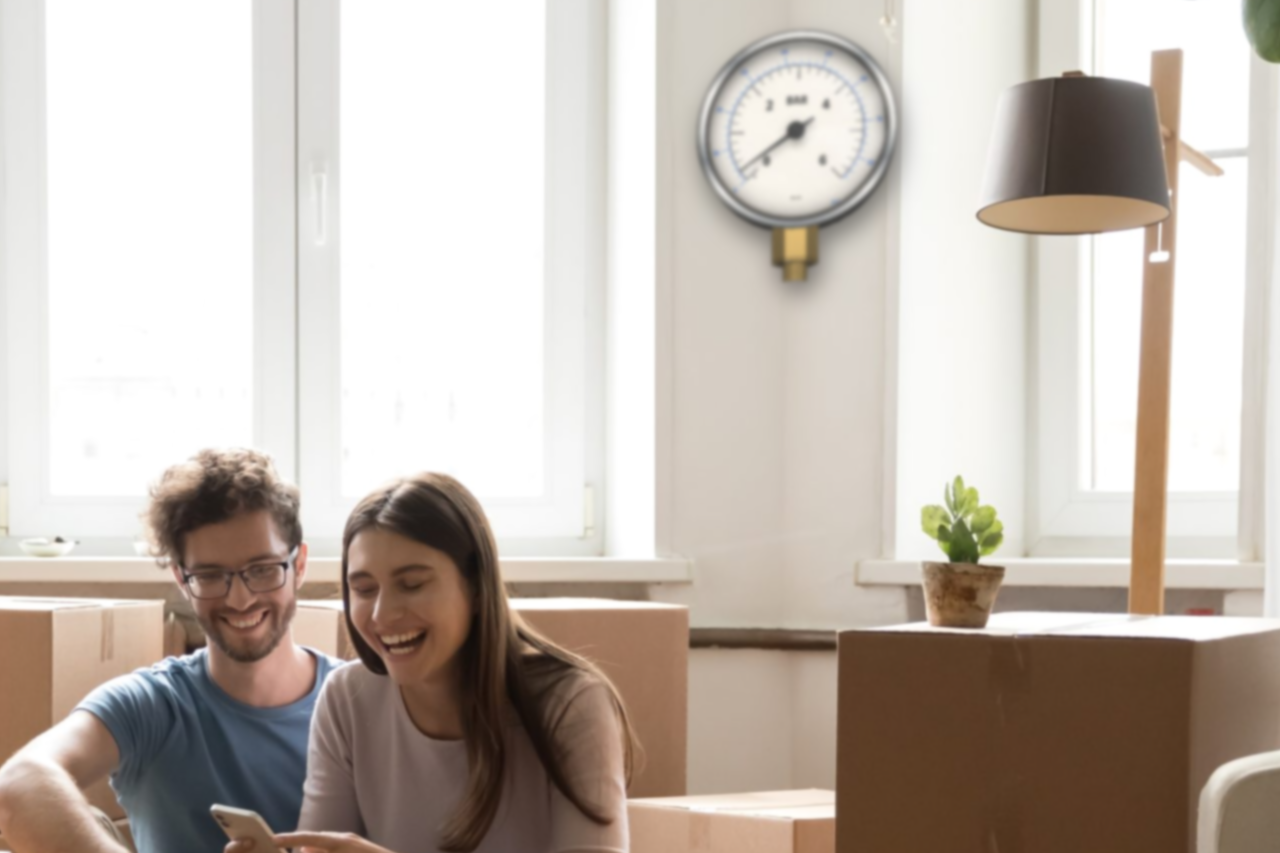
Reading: 0.2 bar
